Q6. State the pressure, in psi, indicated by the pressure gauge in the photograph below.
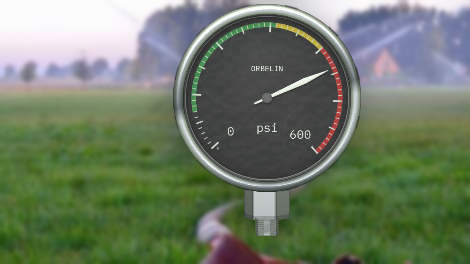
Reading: 440 psi
